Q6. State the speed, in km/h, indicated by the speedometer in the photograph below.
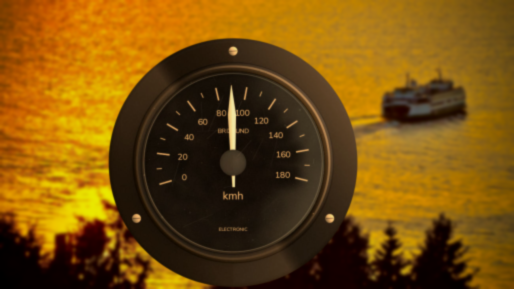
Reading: 90 km/h
